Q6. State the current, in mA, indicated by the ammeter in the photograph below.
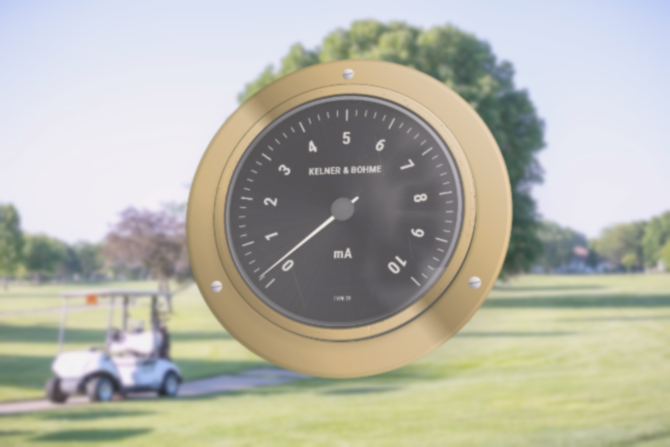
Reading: 0.2 mA
